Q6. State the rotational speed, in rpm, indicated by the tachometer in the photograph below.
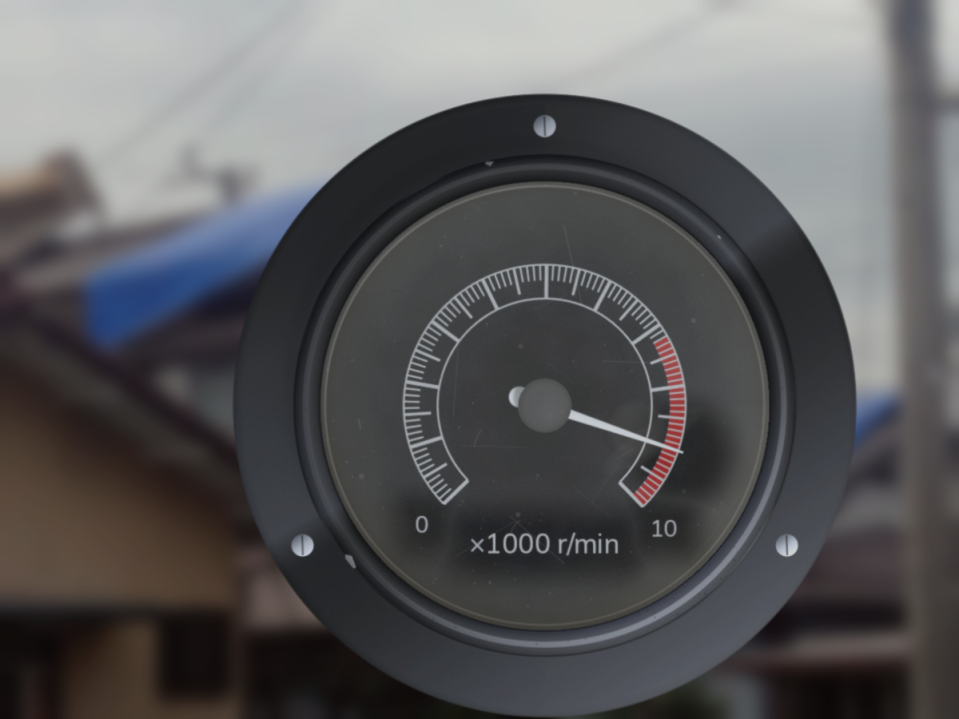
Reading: 9000 rpm
